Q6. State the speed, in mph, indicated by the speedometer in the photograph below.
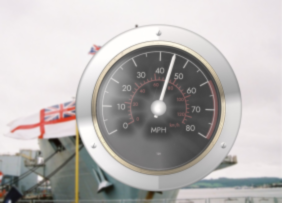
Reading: 45 mph
